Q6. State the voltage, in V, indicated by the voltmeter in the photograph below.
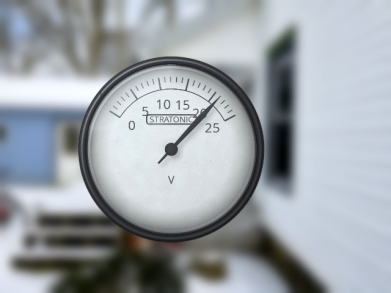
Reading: 21 V
